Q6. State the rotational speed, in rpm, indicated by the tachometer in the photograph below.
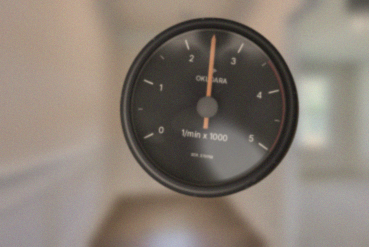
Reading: 2500 rpm
